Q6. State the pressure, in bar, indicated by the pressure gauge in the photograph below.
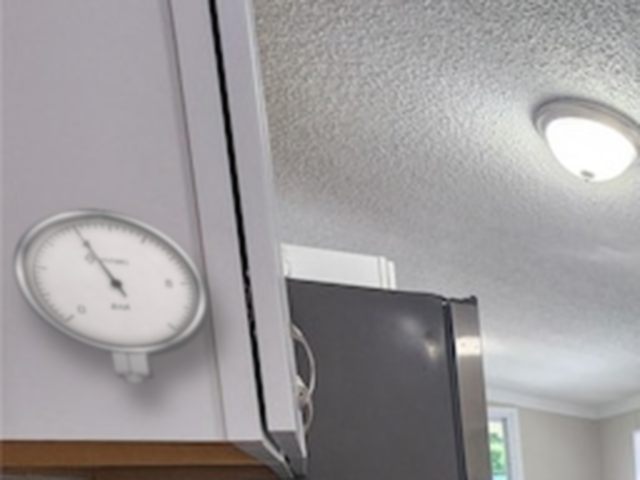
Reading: 4 bar
